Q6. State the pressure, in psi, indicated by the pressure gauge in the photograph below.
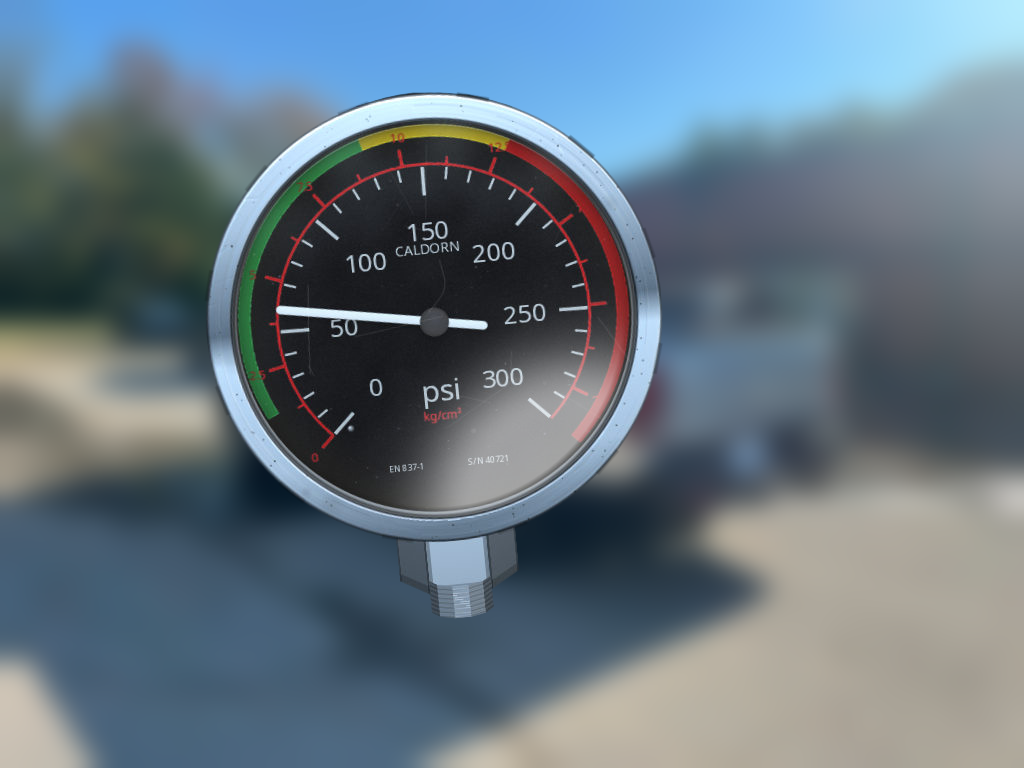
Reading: 60 psi
